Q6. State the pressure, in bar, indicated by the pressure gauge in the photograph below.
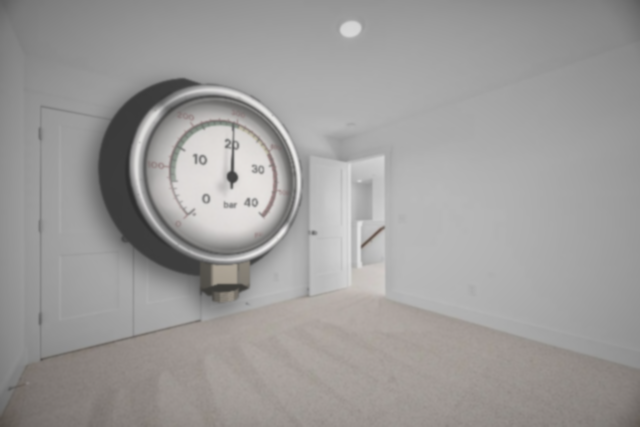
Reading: 20 bar
